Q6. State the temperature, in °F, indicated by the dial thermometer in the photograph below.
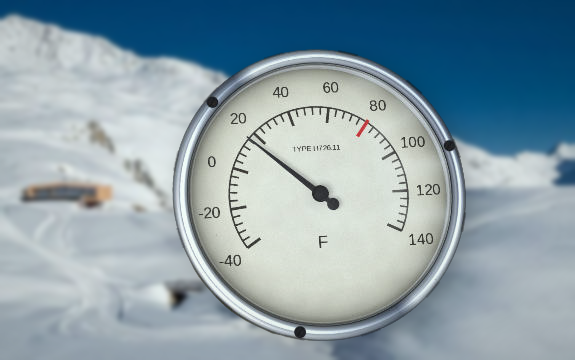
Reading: 16 °F
